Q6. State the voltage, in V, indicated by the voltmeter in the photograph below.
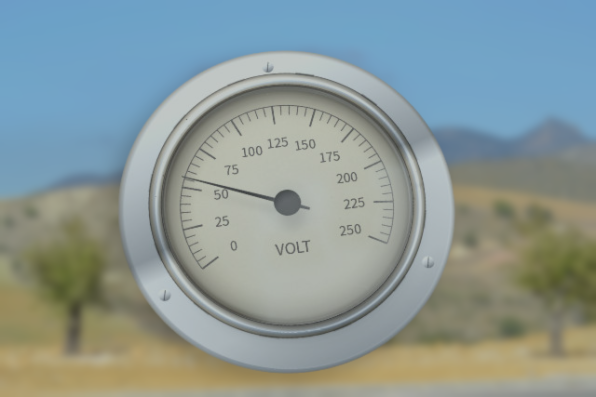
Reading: 55 V
